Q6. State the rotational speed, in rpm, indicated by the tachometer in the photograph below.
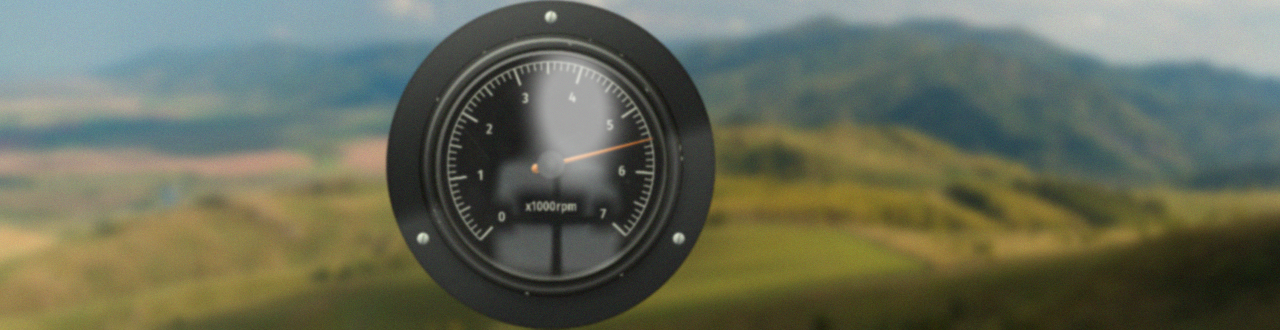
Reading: 5500 rpm
